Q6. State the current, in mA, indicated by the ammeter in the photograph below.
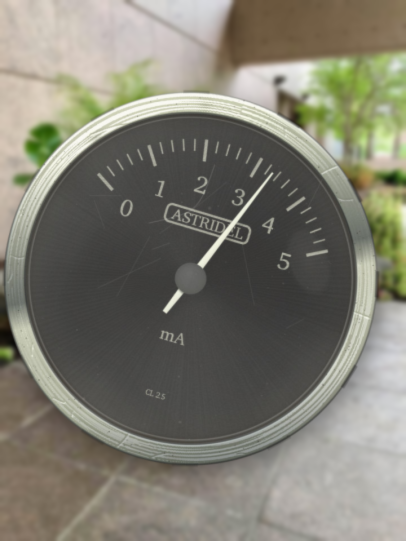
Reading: 3.3 mA
